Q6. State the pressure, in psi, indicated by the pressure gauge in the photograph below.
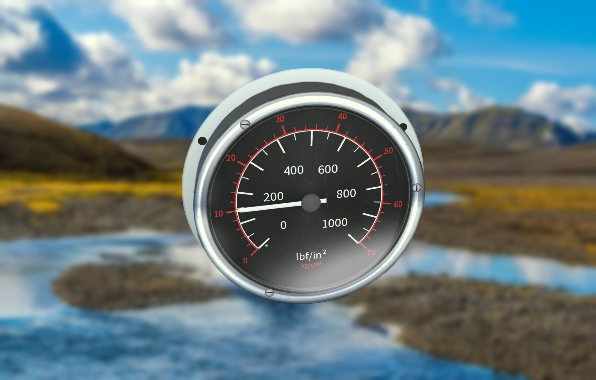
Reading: 150 psi
